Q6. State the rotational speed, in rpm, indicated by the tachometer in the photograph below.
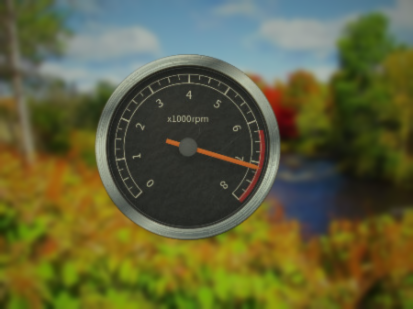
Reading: 7125 rpm
